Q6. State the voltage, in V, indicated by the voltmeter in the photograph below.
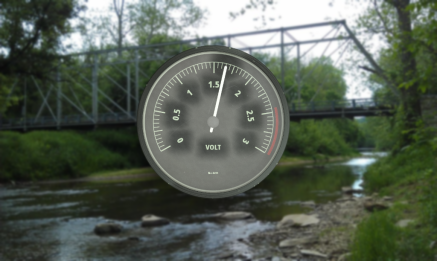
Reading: 1.65 V
